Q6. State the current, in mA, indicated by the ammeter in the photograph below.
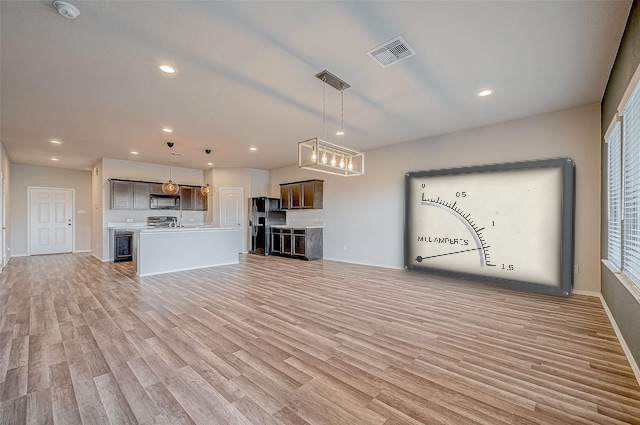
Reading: 1.25 mA
